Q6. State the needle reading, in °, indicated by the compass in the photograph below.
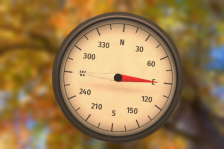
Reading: 90 °
